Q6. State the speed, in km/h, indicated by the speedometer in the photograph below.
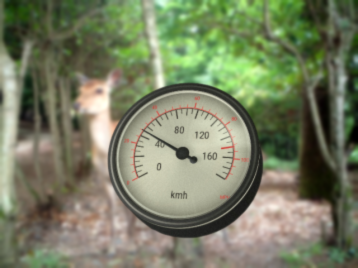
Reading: 45 km/h
